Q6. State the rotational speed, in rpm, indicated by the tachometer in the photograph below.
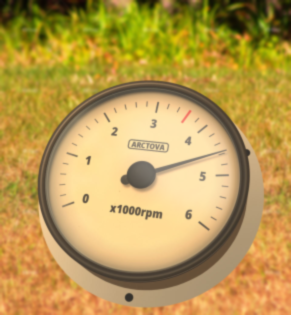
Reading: 4600 rpm
